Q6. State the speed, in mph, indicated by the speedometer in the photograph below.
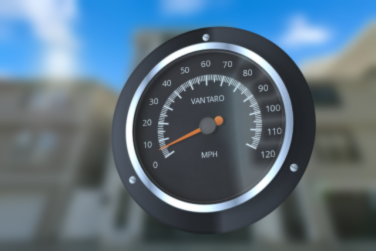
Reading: 5 mph
